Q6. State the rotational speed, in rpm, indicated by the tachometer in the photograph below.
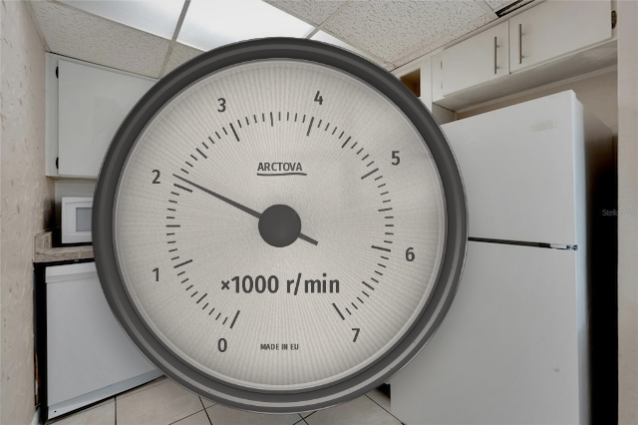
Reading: 2100 rpm
